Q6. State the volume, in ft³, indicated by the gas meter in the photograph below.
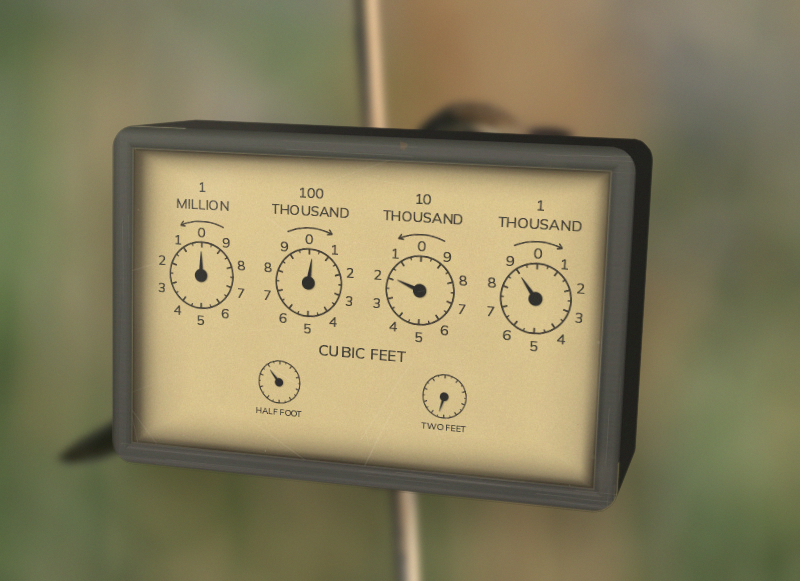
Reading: 1900 ft³
